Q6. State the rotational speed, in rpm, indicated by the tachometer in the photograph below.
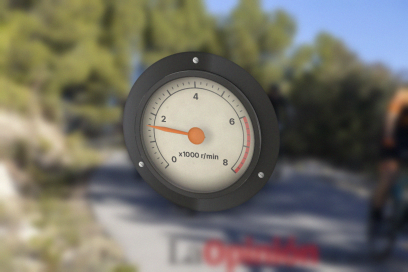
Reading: 1600 rpm
